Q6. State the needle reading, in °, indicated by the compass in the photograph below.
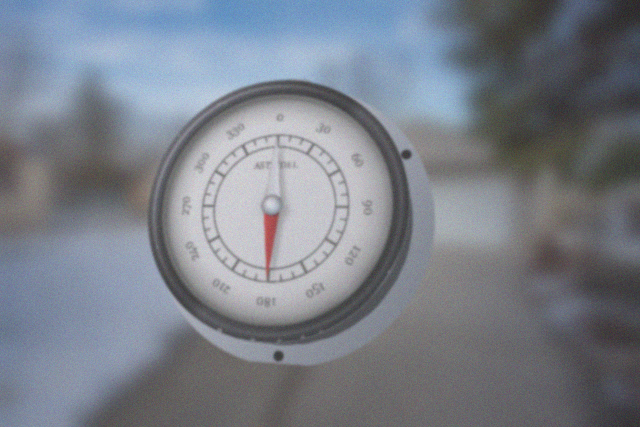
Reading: 180 °
